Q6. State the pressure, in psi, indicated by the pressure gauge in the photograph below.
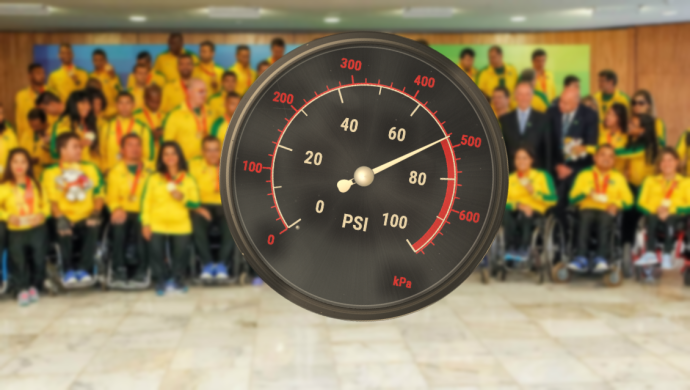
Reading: 70 psi
